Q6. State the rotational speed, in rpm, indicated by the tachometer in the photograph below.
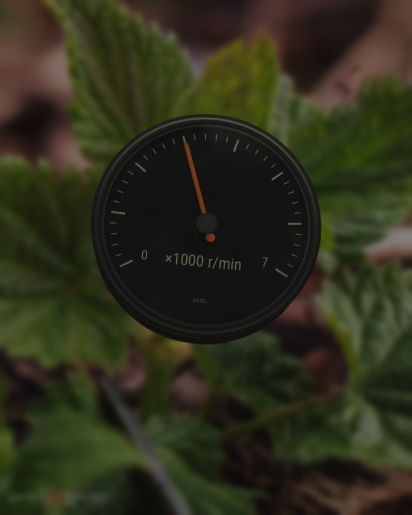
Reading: 3000 rpm
